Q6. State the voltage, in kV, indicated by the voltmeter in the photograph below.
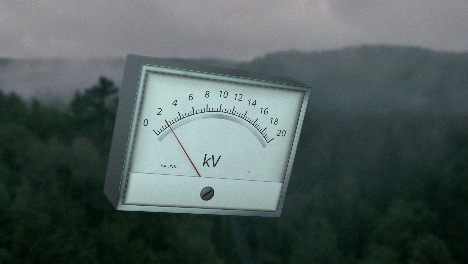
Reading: 2 kV
